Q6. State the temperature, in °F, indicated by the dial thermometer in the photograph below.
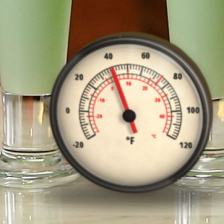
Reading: 40 °F
